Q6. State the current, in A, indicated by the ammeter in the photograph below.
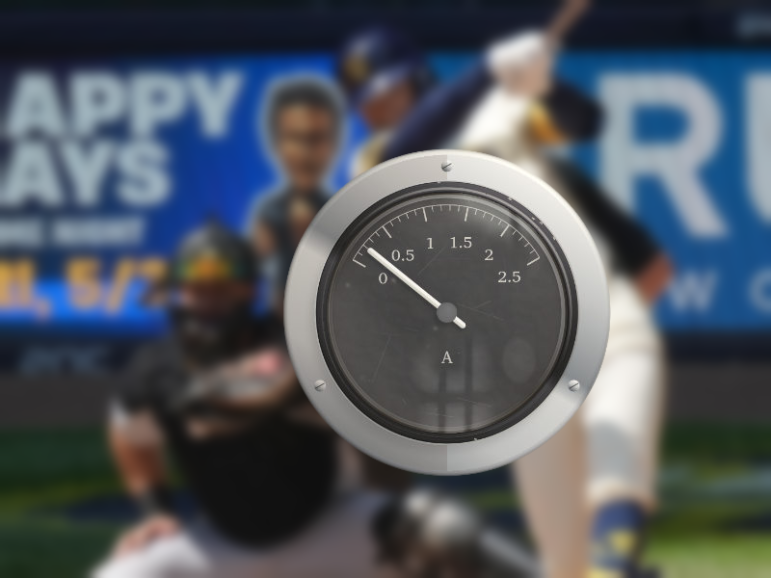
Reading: 0.2 A
